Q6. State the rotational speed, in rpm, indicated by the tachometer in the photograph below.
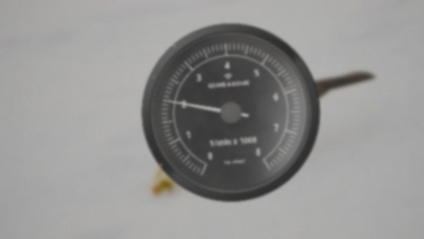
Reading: 2000 rpm
